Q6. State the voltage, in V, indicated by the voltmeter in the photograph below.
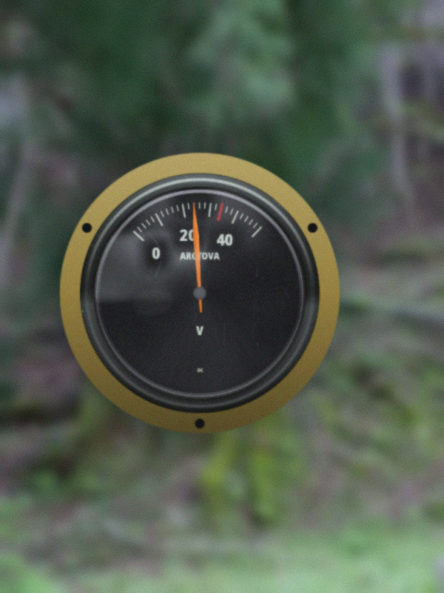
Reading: 24 V
